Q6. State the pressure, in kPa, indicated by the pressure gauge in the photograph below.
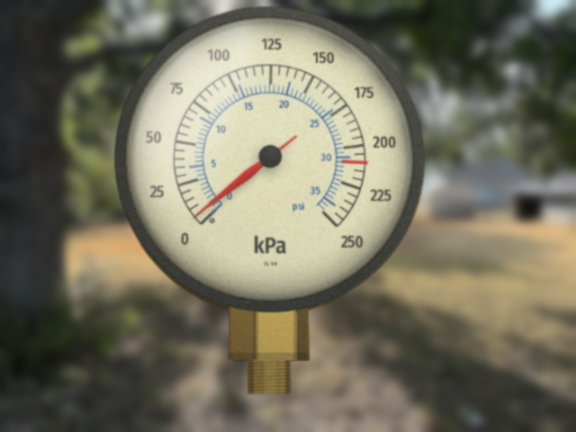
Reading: 5 kPa
